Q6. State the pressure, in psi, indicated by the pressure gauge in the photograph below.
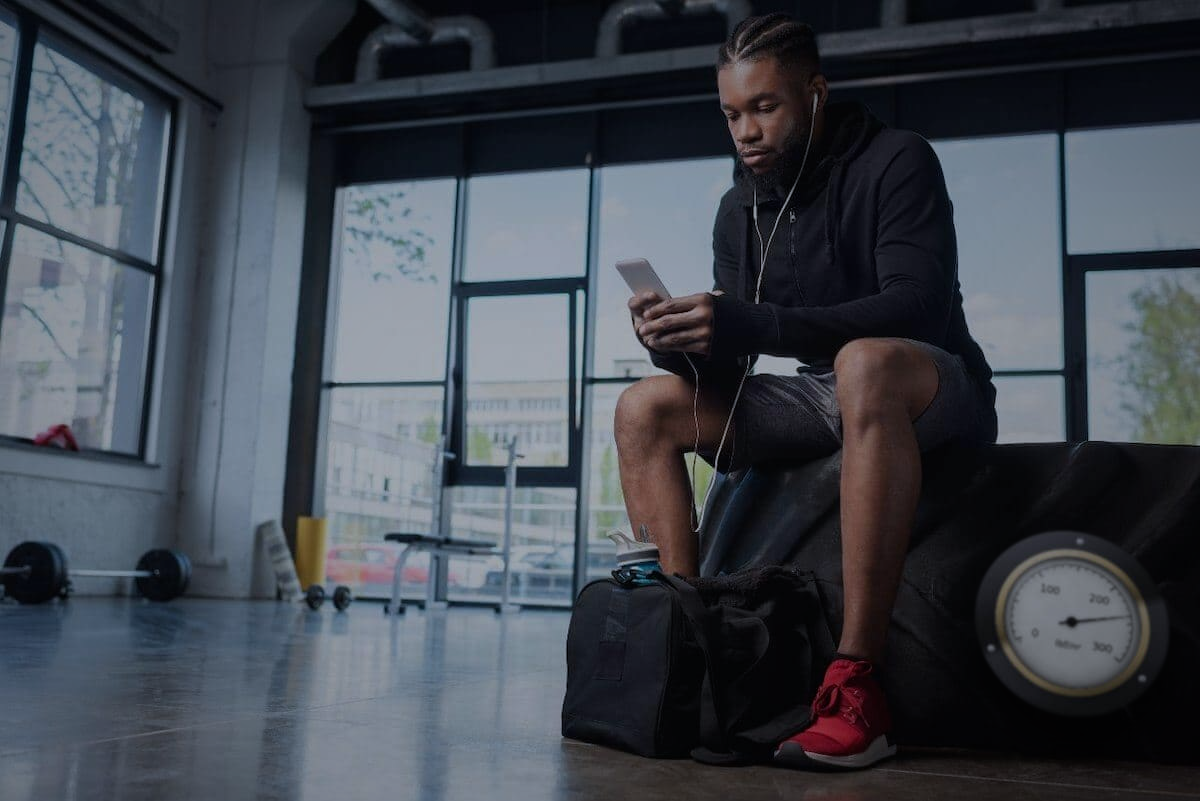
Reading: 240 psi
